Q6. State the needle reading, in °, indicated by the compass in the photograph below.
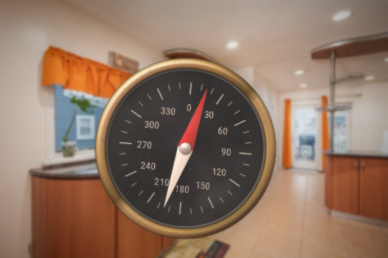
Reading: 15 °
